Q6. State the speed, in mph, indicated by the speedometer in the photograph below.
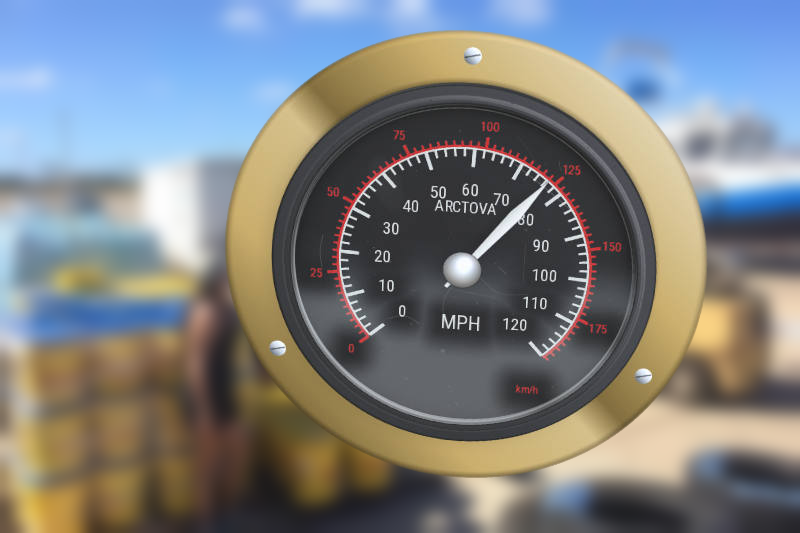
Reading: 76 mph
